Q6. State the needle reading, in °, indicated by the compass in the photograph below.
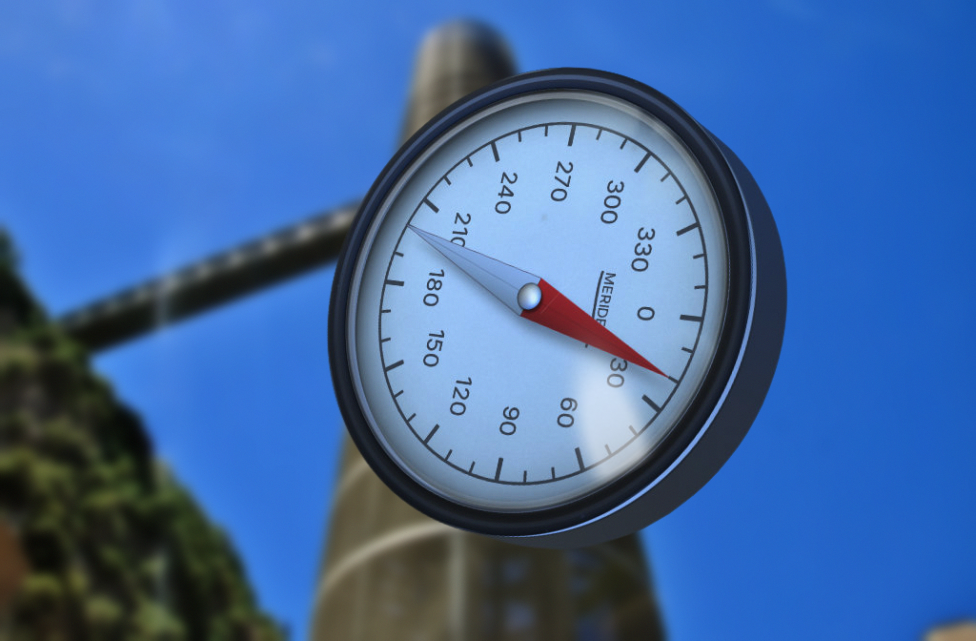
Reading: 20 °
